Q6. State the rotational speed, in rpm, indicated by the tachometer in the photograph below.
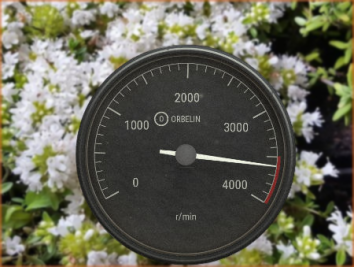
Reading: 3600 rpm
